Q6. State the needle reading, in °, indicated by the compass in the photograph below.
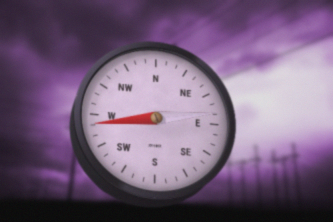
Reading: 260 °
